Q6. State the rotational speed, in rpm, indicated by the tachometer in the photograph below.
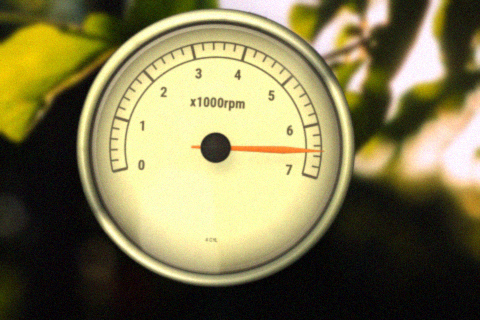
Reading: 6500 rpm
